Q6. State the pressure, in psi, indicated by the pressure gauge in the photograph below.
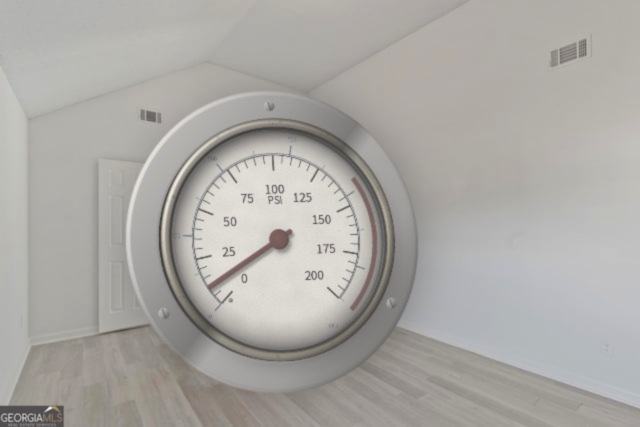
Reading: 10 psi
